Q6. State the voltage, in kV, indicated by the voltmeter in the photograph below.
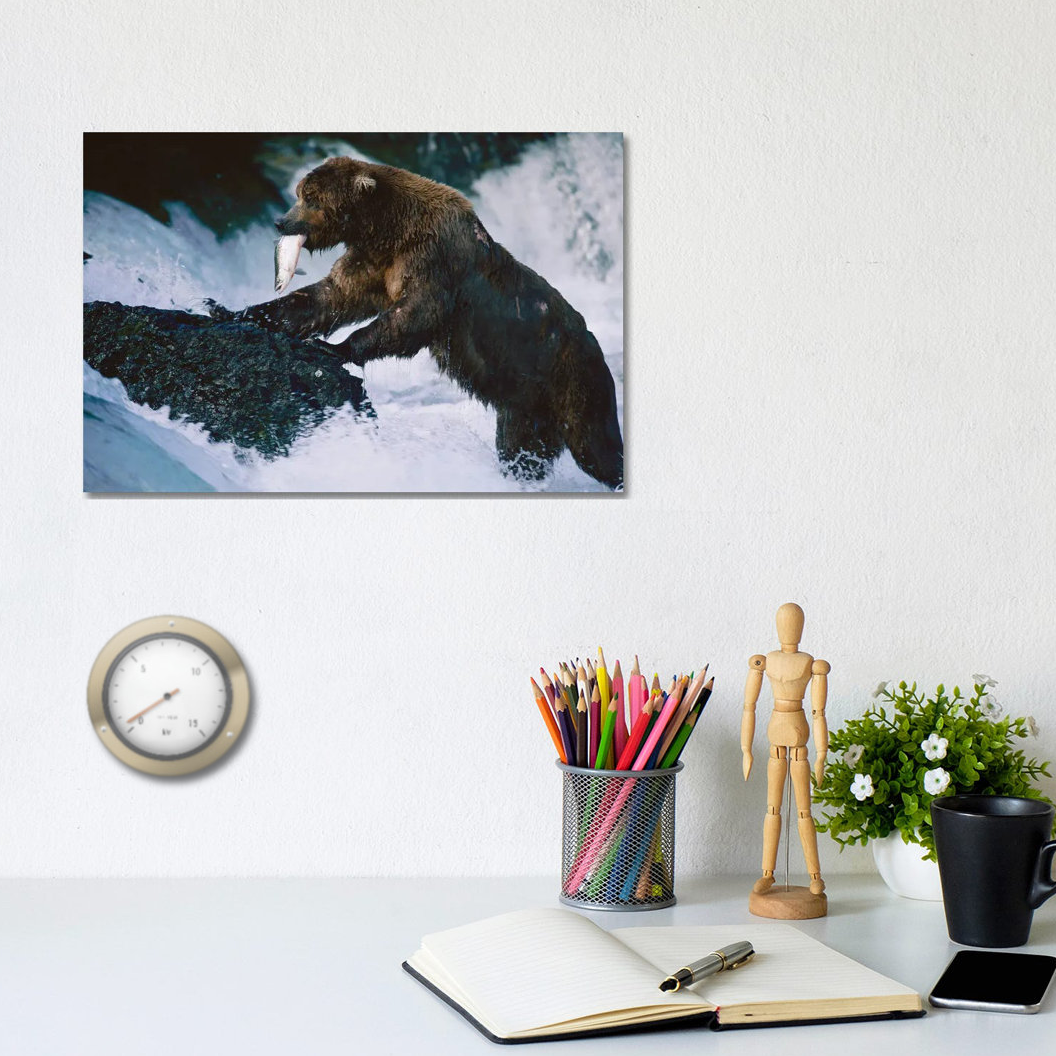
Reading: 0.5 kV
